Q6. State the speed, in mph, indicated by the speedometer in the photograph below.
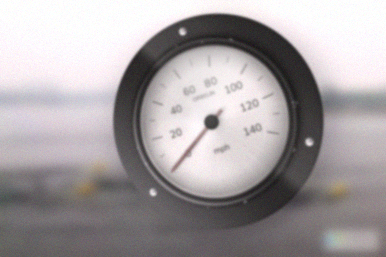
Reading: 0 mph
